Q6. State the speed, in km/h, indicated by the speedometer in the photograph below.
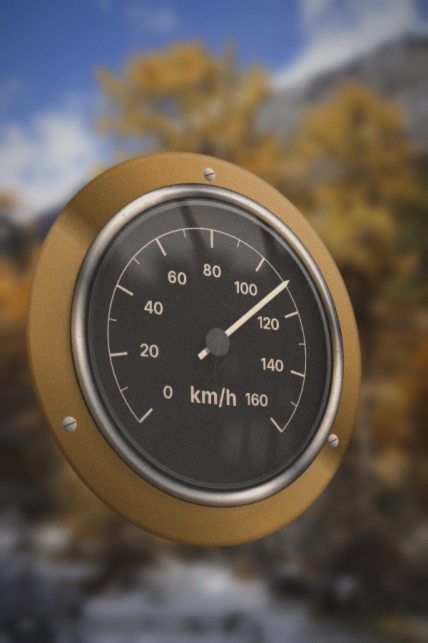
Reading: 110 km/h
